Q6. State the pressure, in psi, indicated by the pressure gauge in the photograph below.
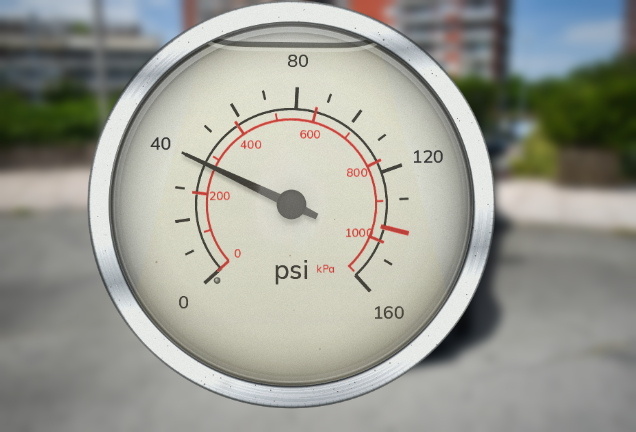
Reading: 40 psi
